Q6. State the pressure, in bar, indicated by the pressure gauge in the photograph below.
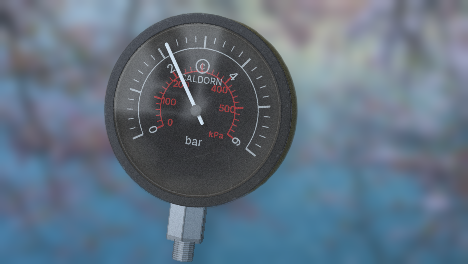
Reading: 2.2 bar
